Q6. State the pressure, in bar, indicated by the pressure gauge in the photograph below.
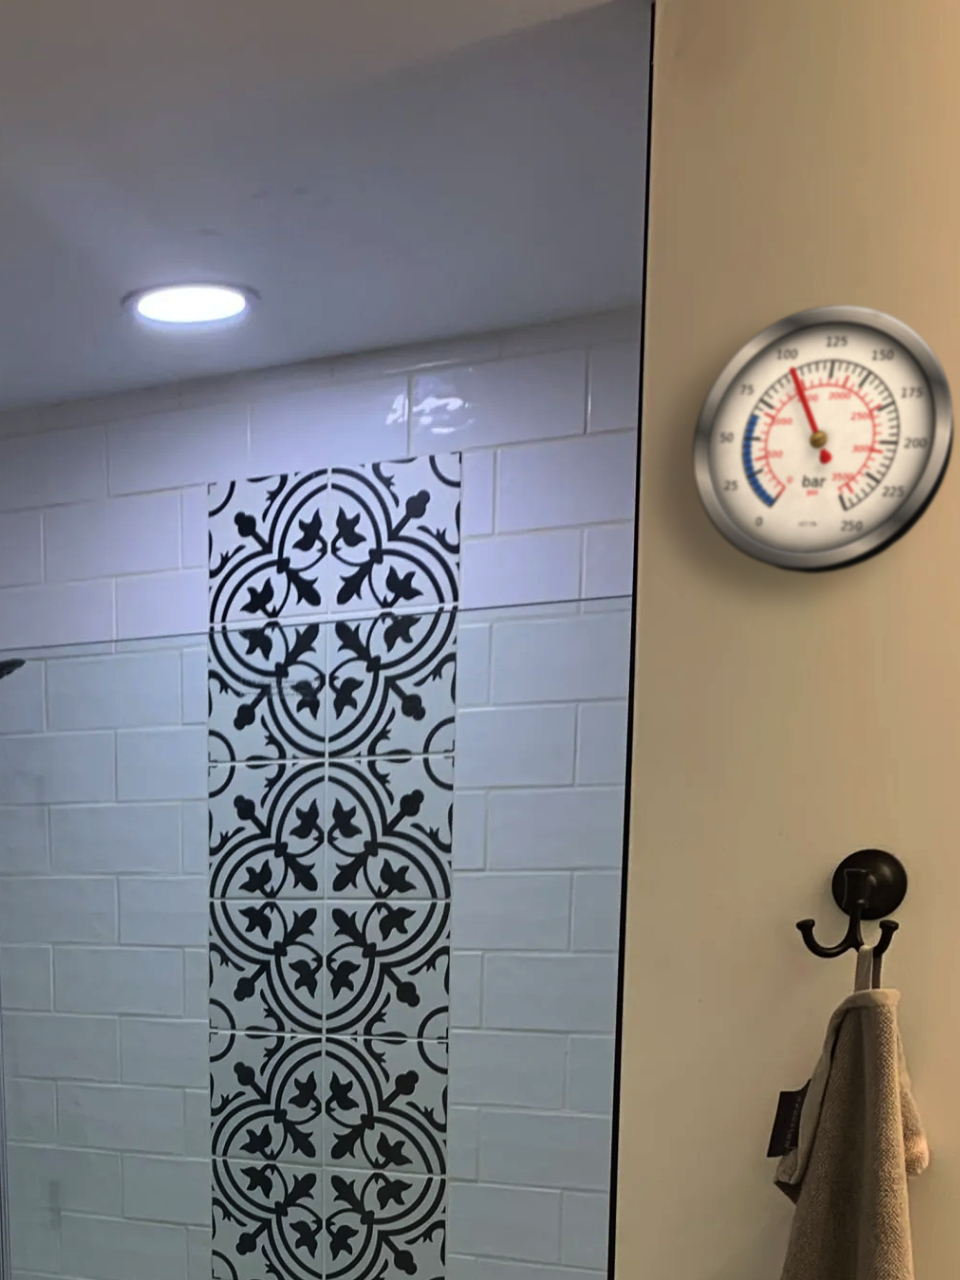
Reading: 100 bar
